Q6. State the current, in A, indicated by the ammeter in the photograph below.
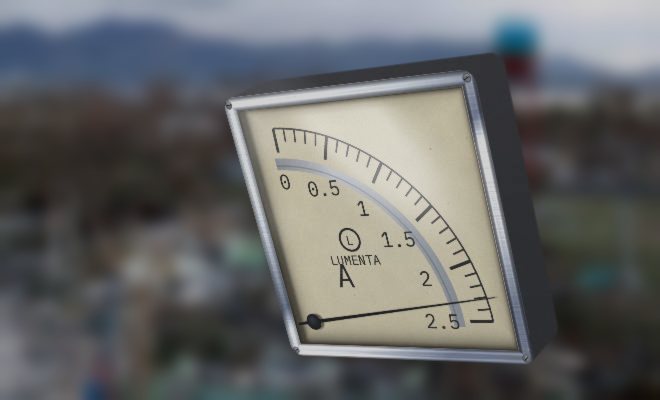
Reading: 2.3 A
